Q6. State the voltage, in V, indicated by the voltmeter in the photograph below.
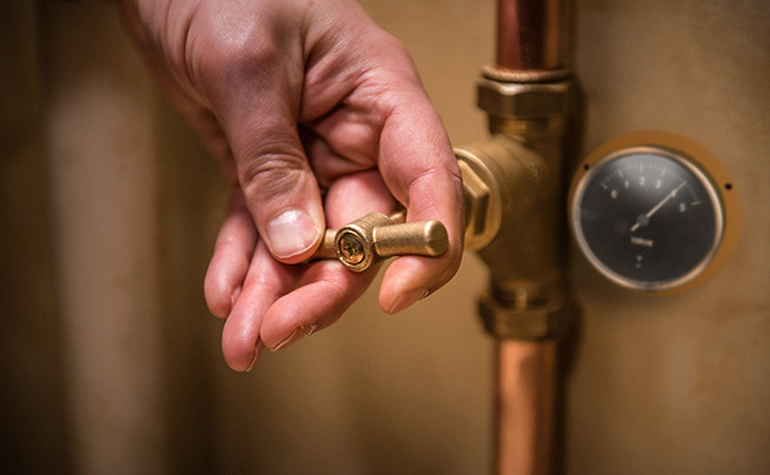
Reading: 4 V
